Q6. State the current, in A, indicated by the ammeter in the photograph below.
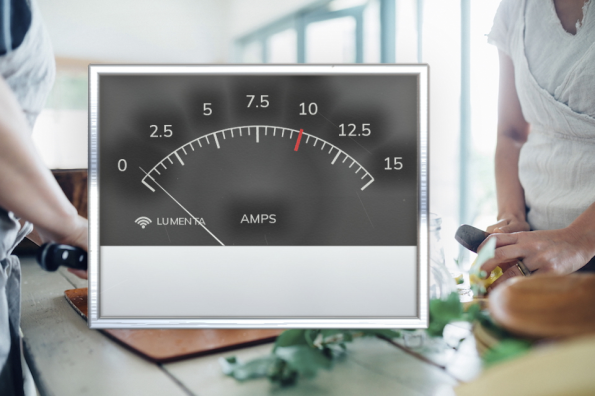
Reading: 0.5 A
